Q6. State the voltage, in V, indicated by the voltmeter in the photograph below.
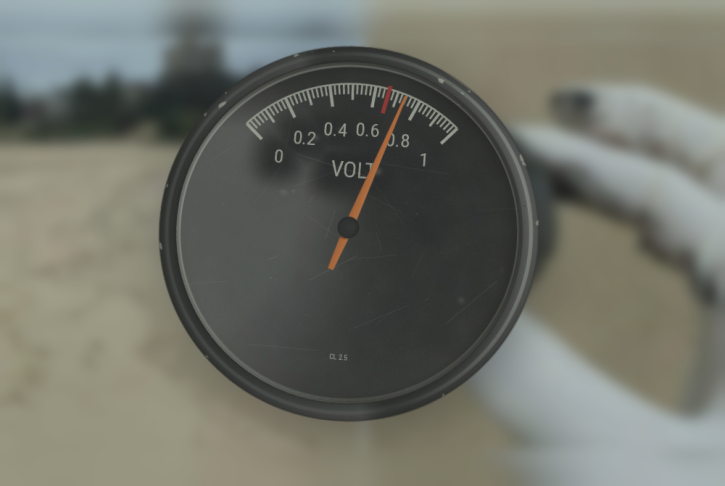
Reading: 0.74 V
